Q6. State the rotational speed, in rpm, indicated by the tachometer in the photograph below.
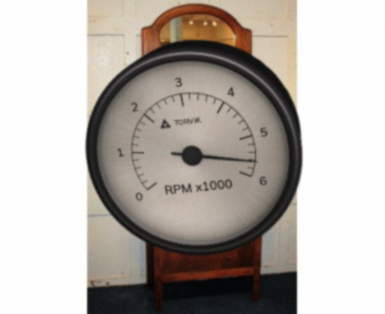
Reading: 5600 rpm
